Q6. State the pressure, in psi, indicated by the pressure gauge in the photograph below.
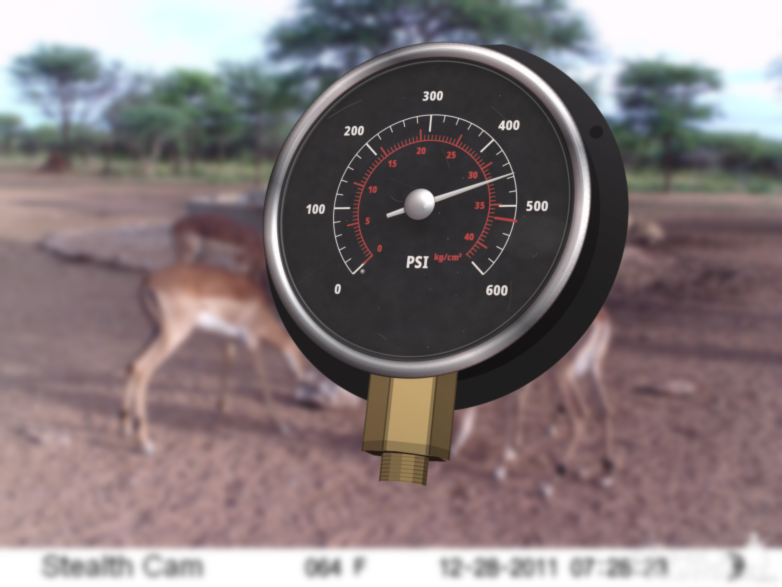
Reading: 460 psi
